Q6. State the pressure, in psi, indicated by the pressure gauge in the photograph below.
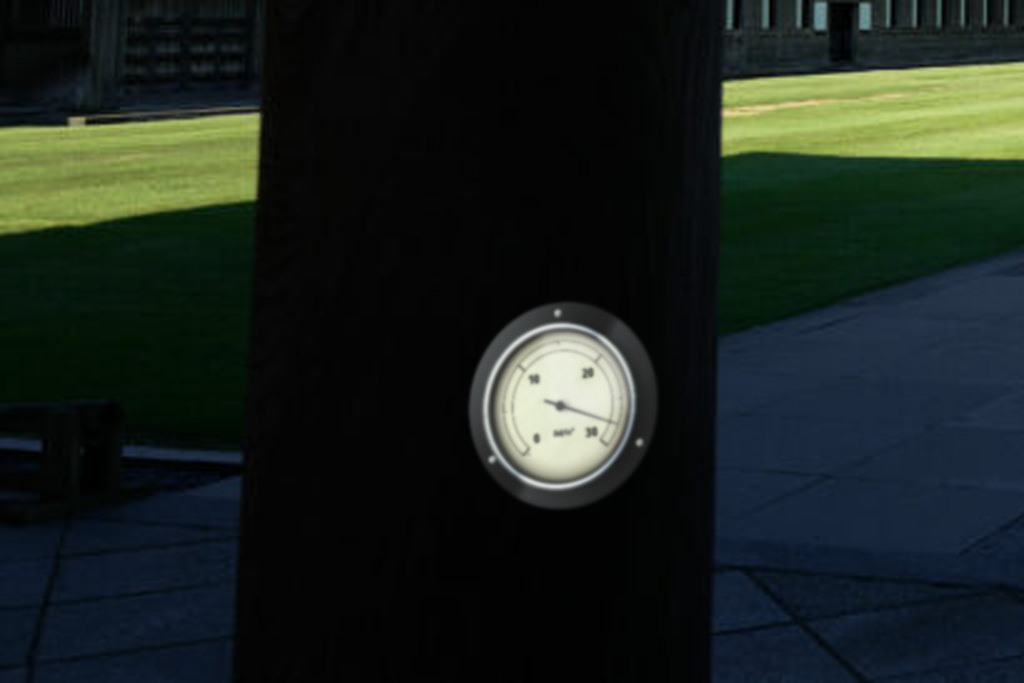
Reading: 27.5 psi
